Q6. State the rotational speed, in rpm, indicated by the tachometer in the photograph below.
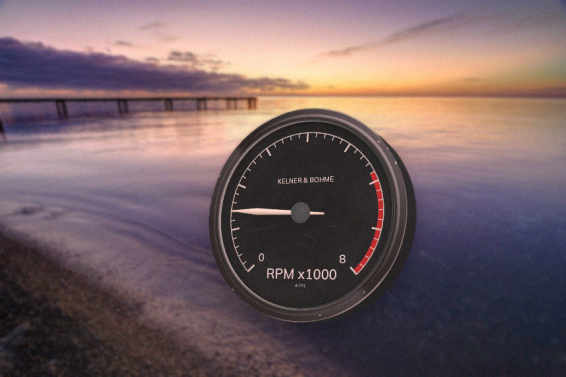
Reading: 1400 rpm
